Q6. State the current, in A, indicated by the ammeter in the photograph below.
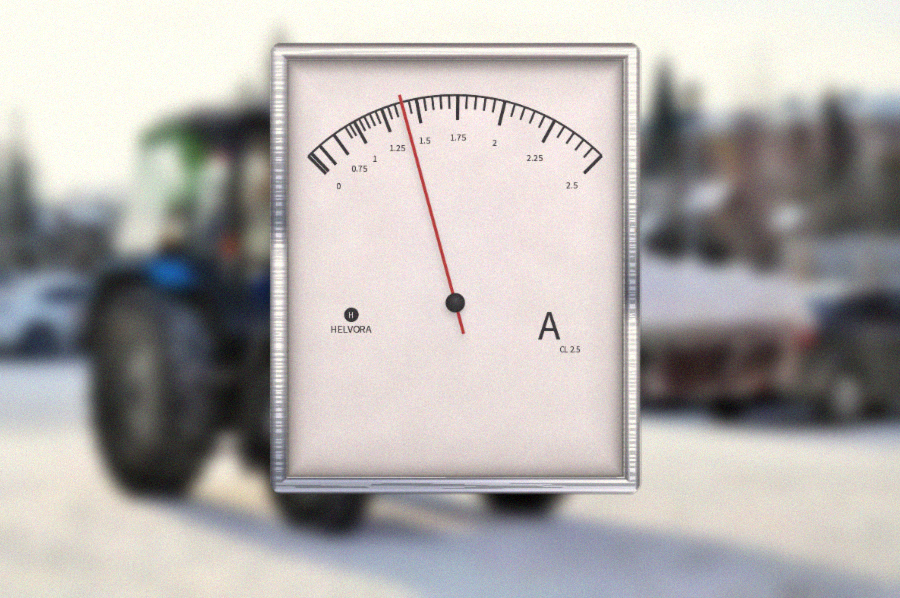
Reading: 1.4 A
